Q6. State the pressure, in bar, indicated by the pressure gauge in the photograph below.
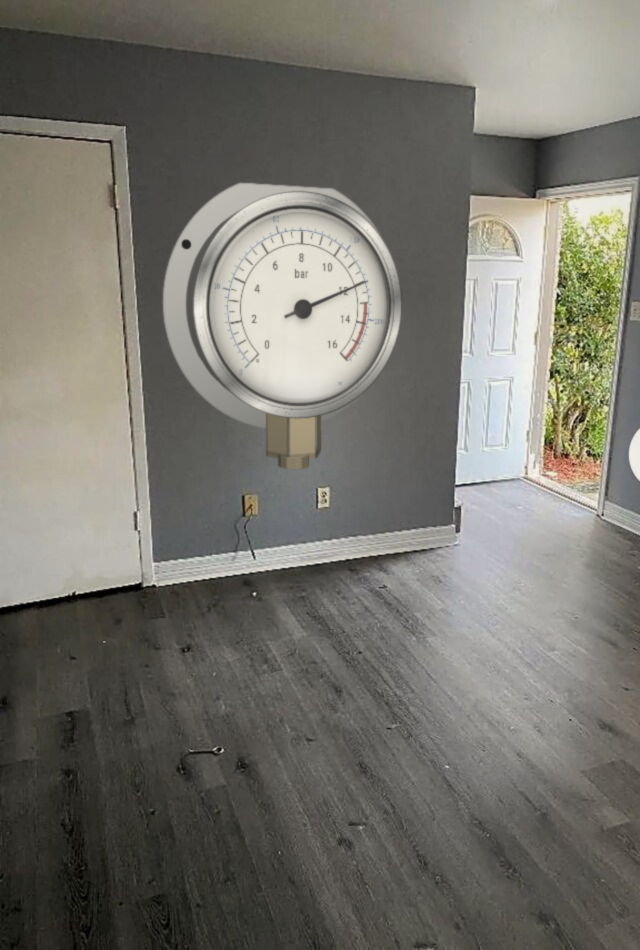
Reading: 12 bar
